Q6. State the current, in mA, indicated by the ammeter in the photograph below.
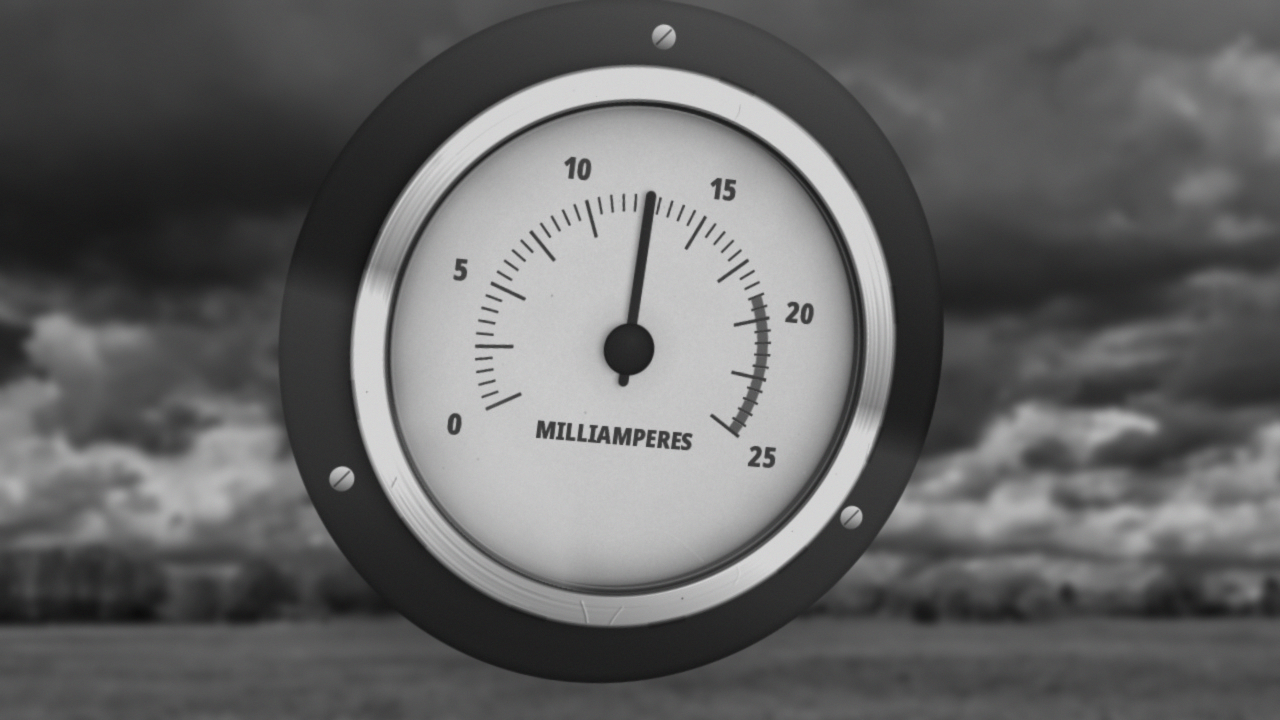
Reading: 12.5 mA
